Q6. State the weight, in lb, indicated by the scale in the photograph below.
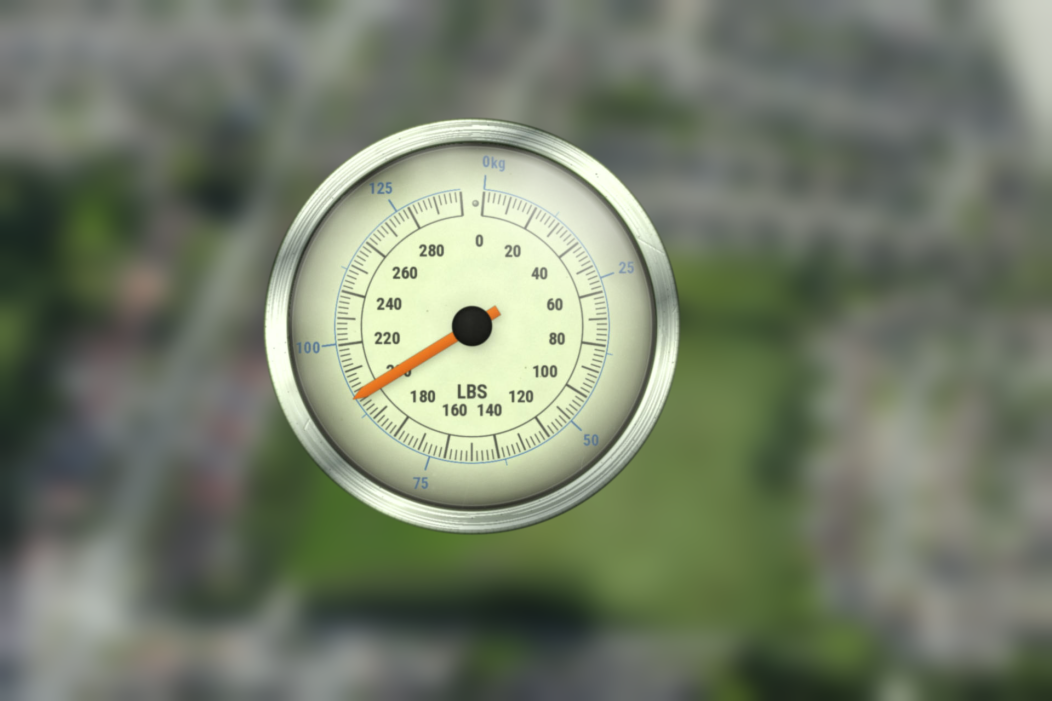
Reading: 200 lb
